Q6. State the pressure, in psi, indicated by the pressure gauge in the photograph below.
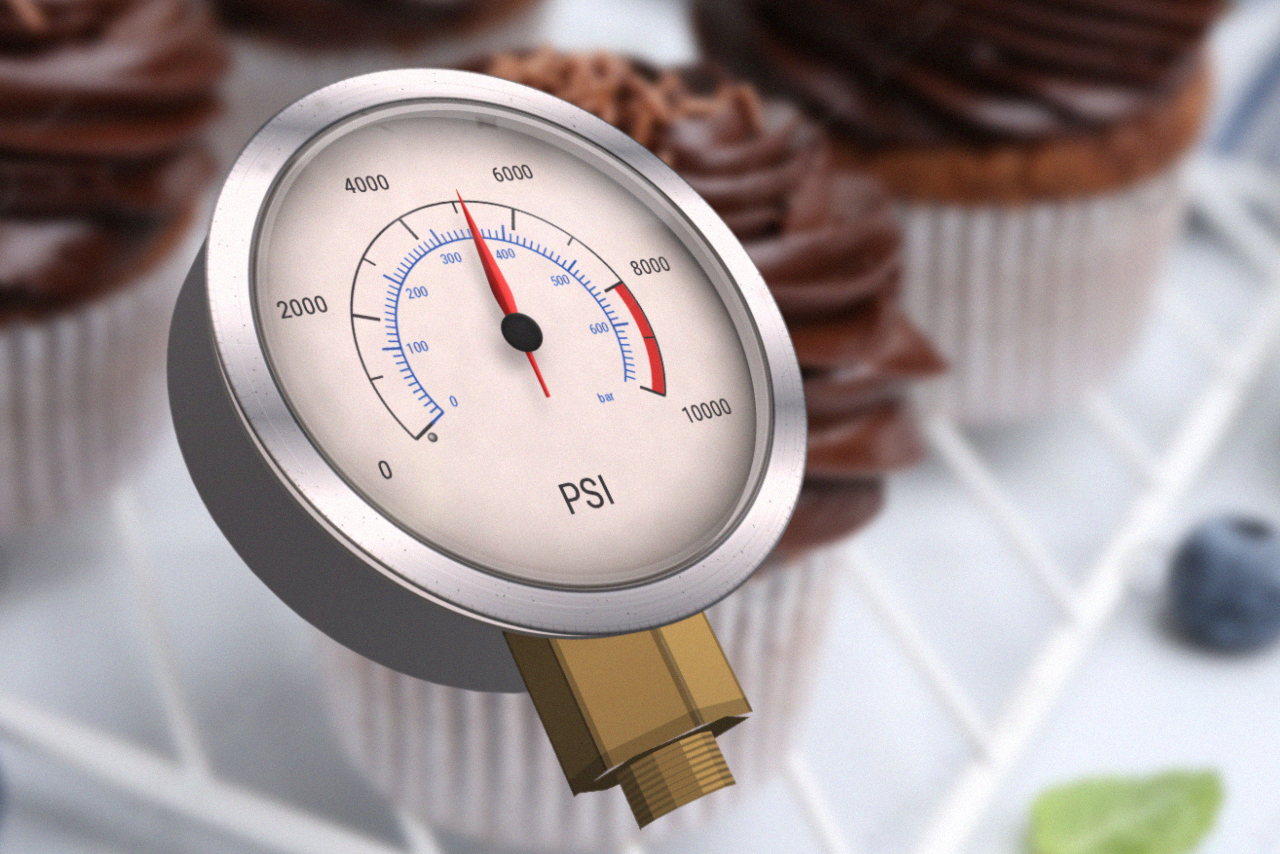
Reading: 5000 psi
